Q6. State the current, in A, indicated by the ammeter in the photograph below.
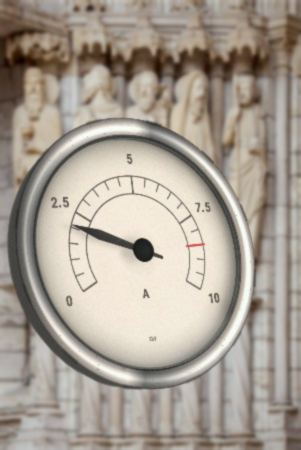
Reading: 2 A
